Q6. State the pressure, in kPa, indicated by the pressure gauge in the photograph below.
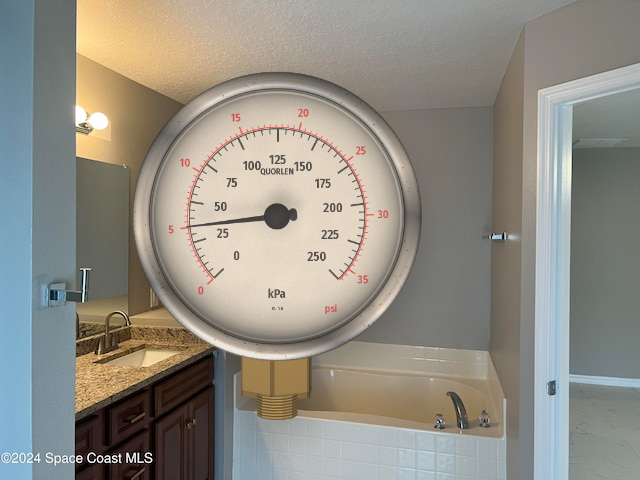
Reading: 35 kPa
